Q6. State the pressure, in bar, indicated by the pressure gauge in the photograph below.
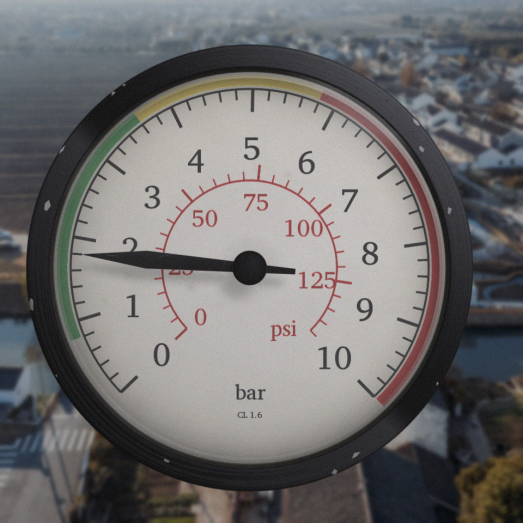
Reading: 1.8 bar
